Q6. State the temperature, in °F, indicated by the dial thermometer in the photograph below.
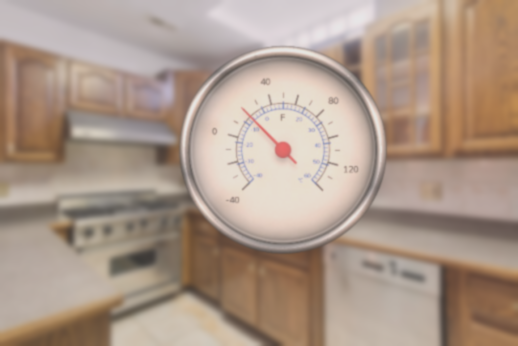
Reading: 20 °F
